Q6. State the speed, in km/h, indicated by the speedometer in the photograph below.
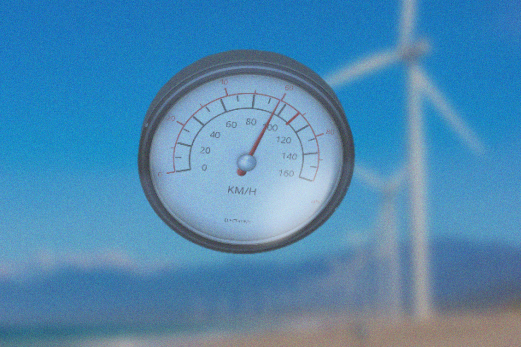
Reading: 95 km/h
